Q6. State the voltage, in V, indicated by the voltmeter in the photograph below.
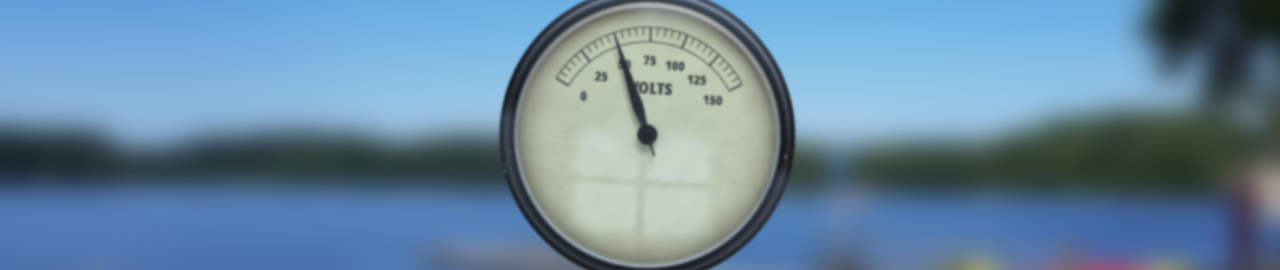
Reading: 50 V
